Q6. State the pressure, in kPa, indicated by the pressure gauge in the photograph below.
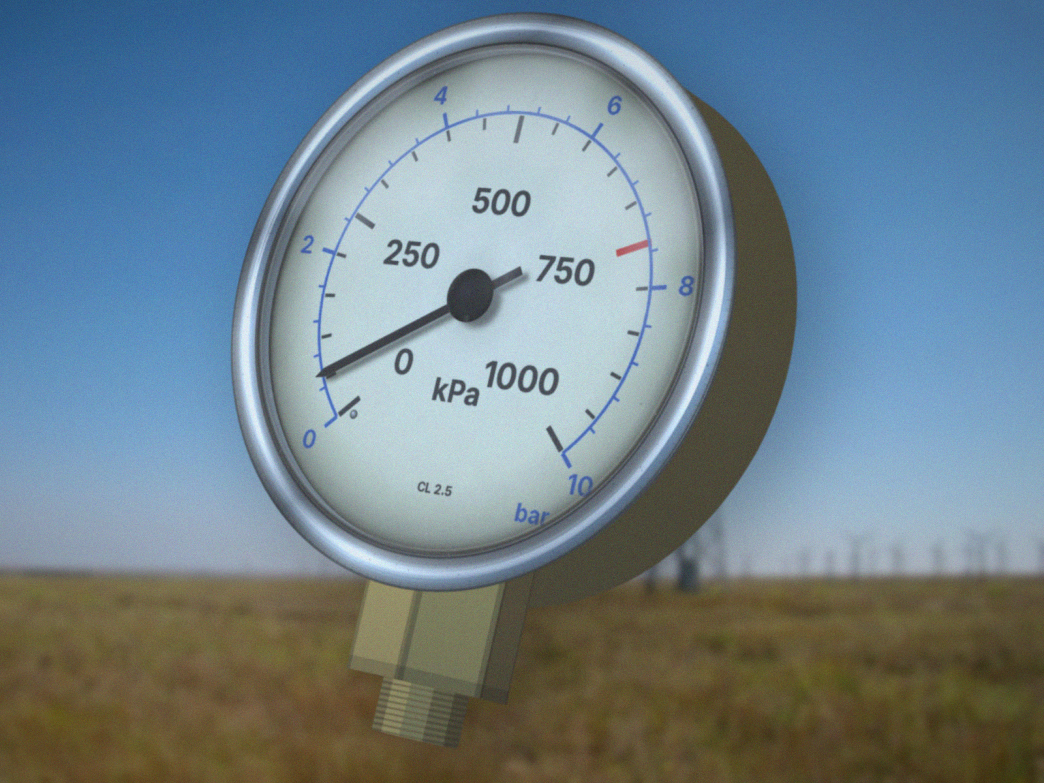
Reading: 50 kPa
